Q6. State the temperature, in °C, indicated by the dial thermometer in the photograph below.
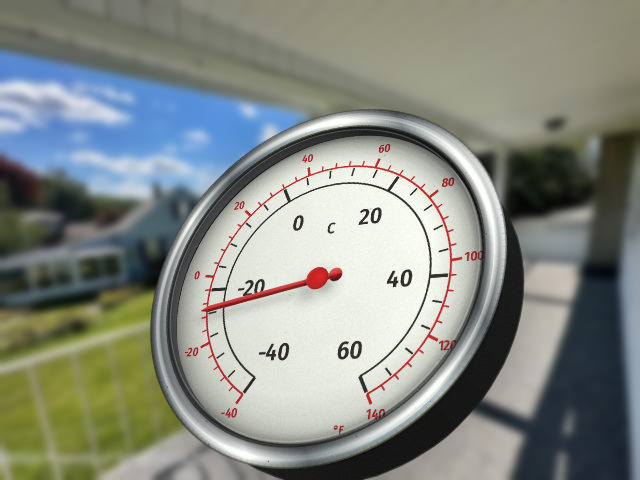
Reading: -24 °C
